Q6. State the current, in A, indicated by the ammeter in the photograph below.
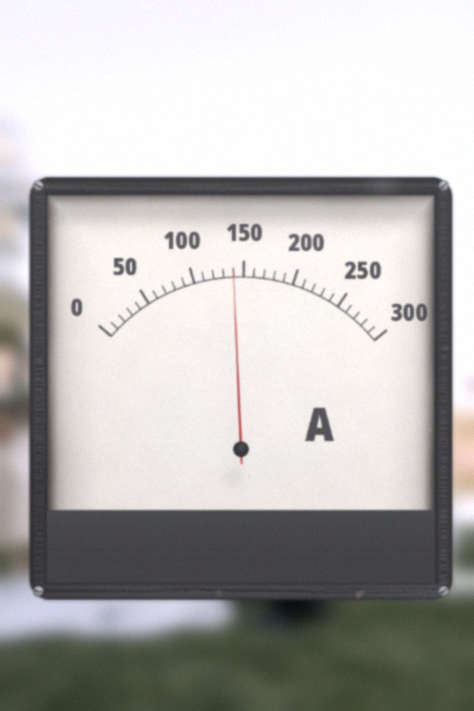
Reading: 140 A
